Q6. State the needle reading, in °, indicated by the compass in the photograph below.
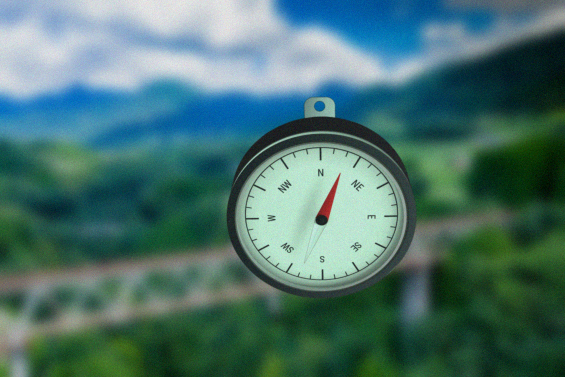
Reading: 20 °
